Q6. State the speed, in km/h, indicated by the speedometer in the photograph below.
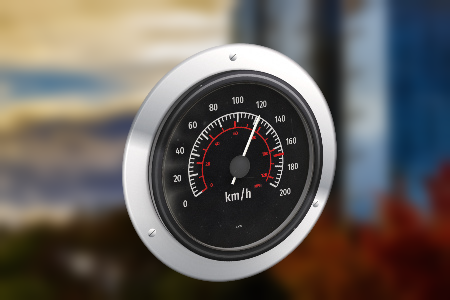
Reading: 120 km/h
